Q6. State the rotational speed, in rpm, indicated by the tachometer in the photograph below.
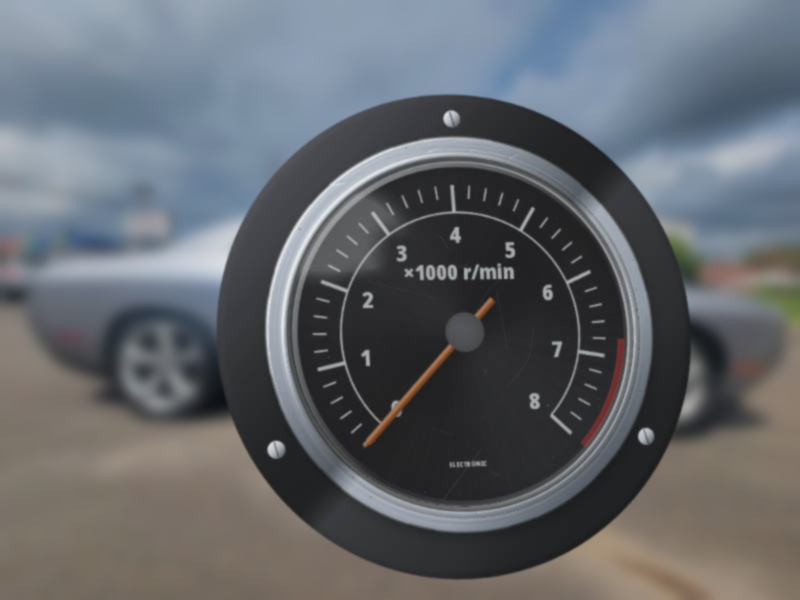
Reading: 0 rpm
